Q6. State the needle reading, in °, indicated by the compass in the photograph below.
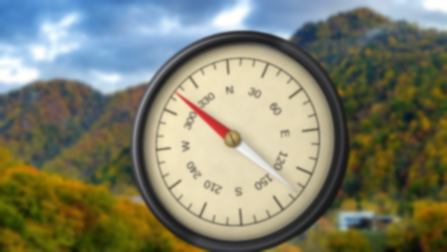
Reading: 315 °
